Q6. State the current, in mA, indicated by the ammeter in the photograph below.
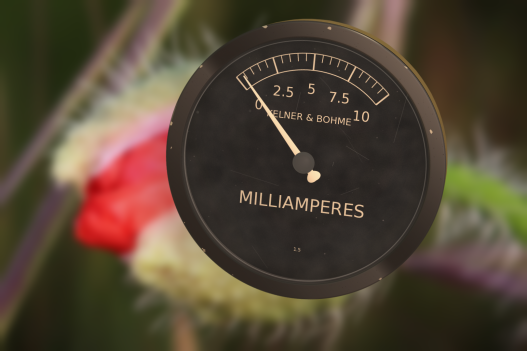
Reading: 0.5 mA
